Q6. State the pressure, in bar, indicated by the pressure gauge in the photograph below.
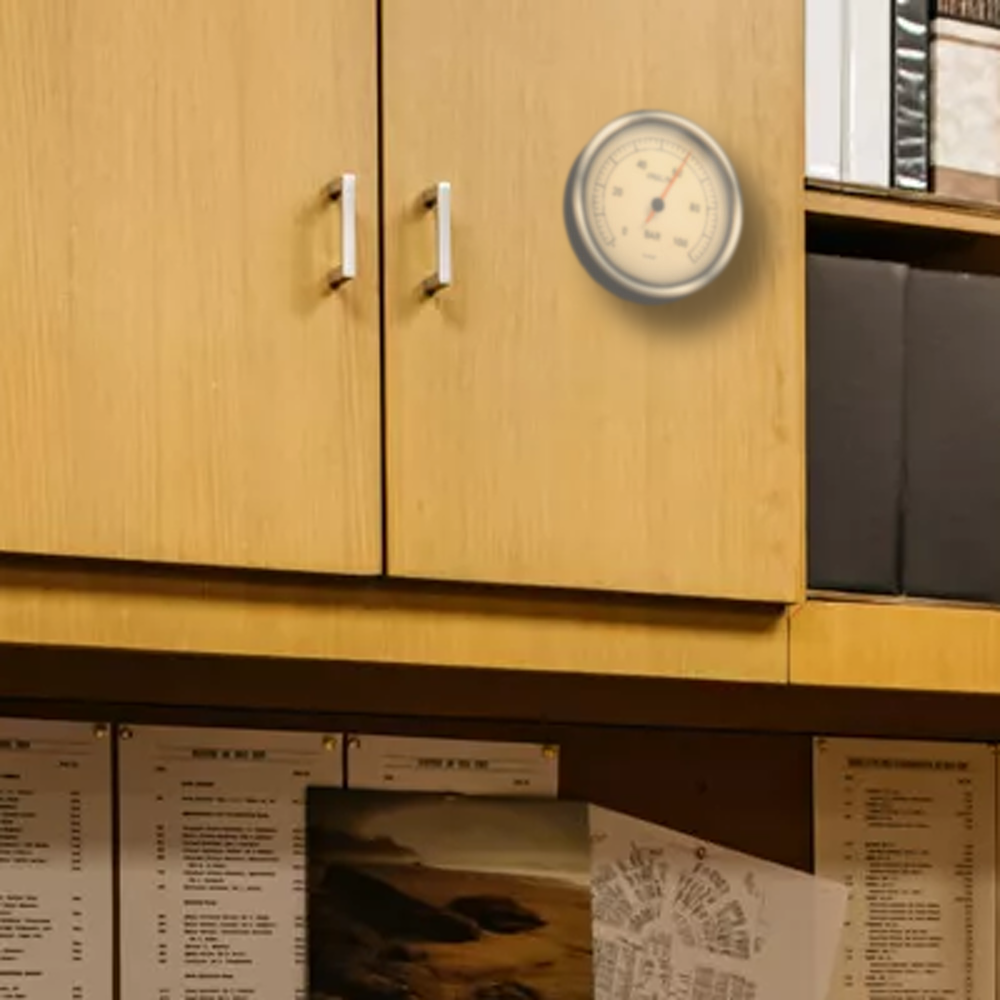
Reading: 60 bar
